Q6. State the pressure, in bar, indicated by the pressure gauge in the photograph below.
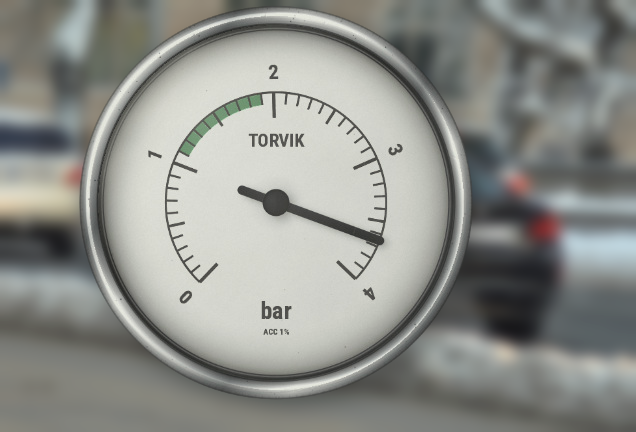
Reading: 3.65 bar
